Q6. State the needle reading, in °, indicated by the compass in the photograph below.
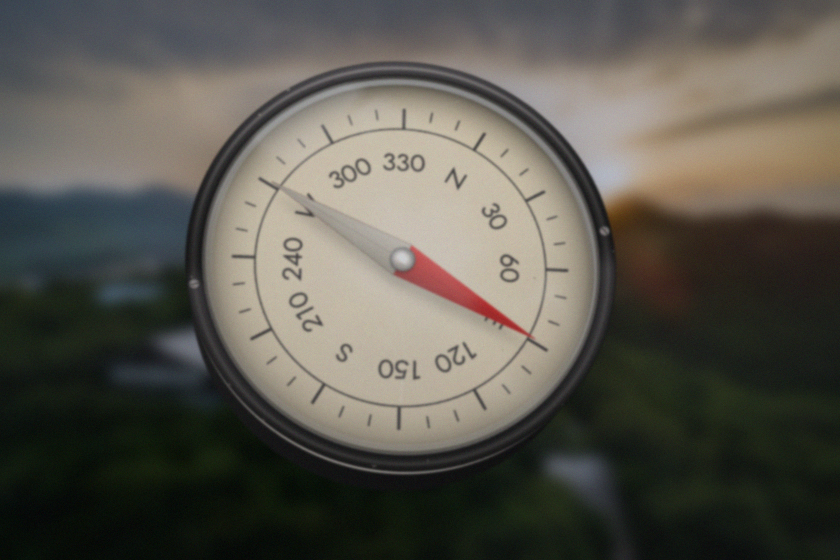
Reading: 90 °
